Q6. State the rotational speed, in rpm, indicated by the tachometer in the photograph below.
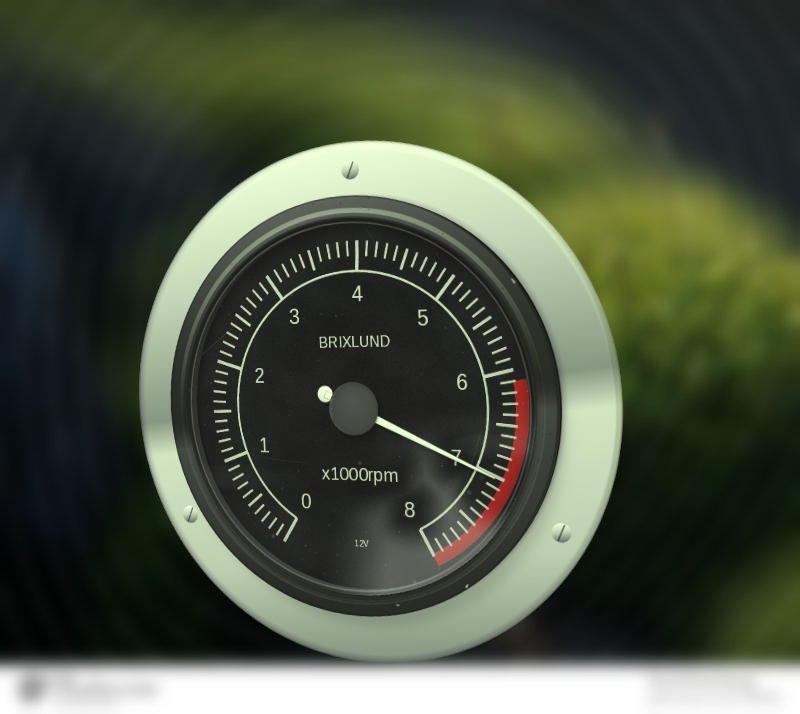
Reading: 7000 rpm
